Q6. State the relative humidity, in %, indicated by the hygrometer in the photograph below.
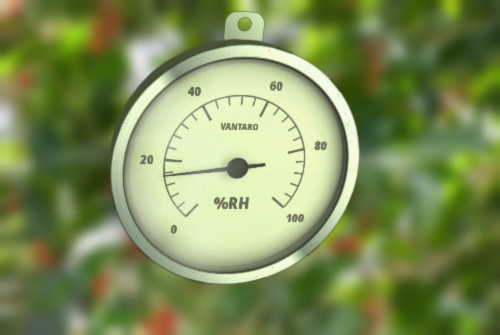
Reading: 16 %
